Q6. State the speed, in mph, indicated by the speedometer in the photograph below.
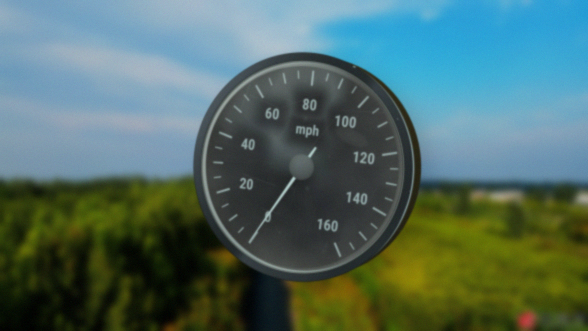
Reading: 0 mph
